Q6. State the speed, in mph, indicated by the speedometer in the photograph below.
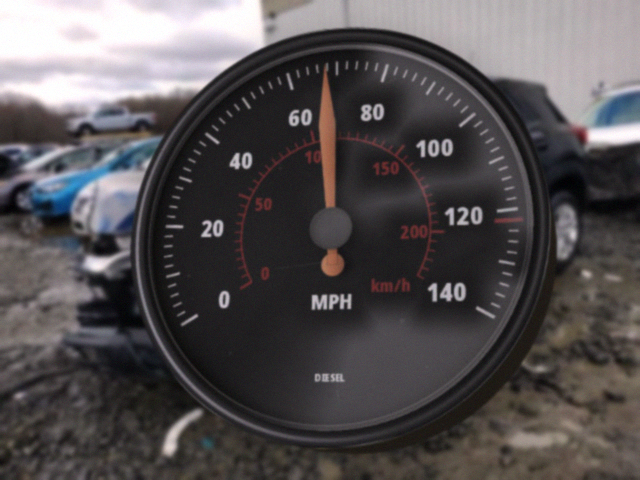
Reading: 68 mph
